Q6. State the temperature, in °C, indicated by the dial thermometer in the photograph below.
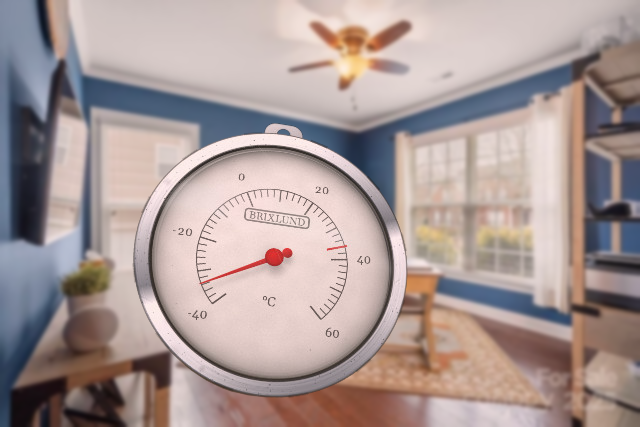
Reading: -34 °C
